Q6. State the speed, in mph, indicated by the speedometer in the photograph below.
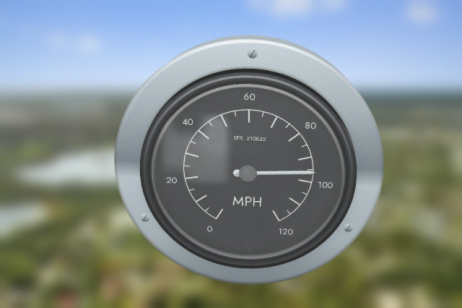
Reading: 95 mph
